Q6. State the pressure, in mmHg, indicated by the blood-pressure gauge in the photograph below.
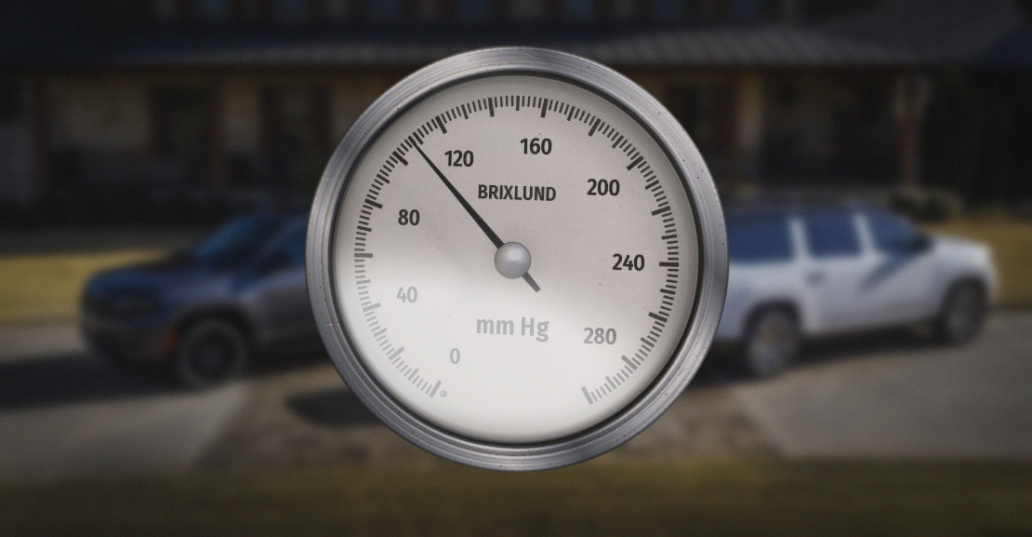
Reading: 108 mmHg
